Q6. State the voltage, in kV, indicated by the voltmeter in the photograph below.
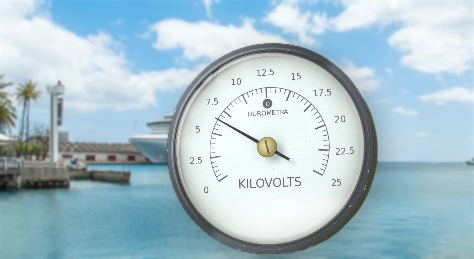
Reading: 6.5 kV
